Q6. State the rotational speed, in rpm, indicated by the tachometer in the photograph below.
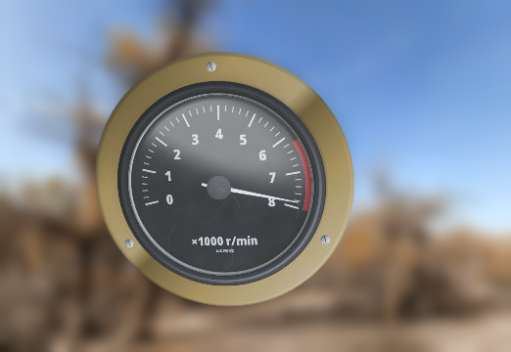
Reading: 7800 rpm
